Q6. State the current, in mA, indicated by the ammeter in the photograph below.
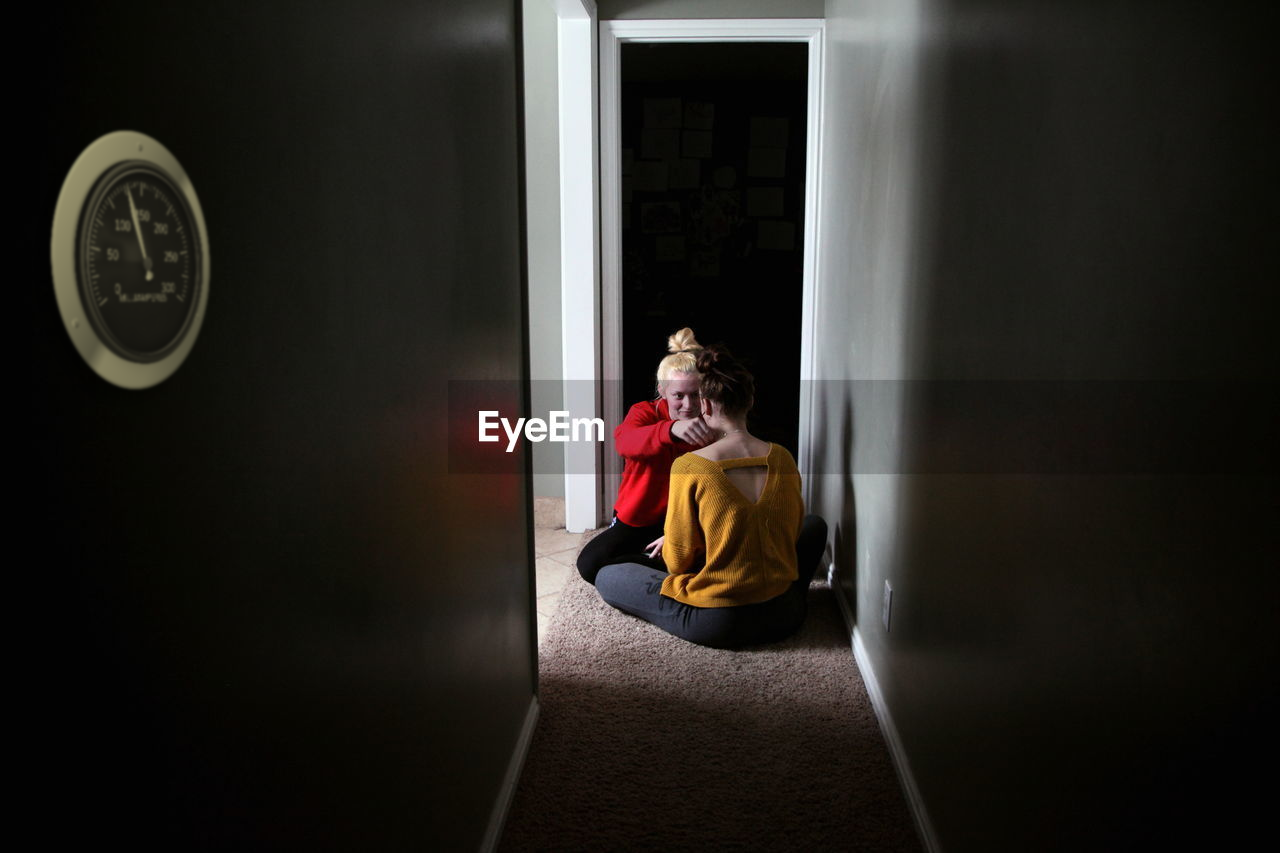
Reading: 125 mA
